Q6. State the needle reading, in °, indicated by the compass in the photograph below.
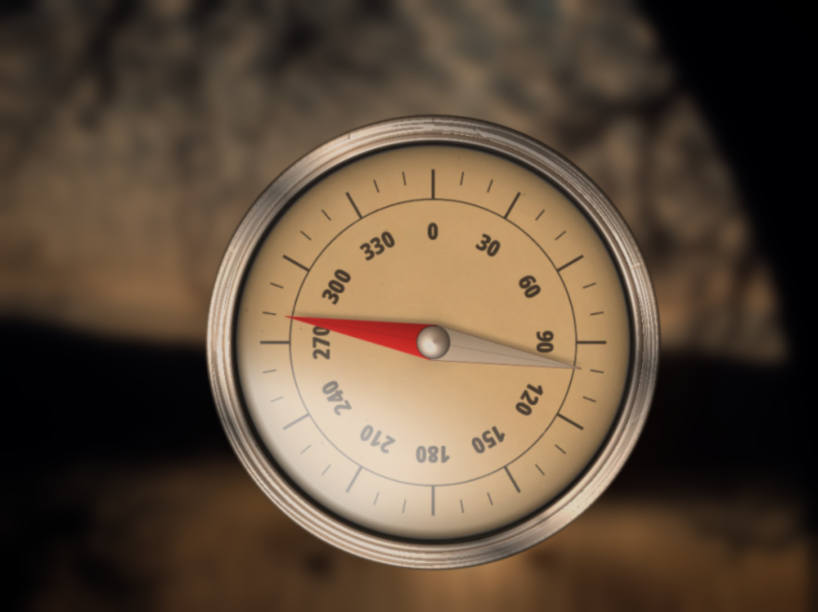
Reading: 280 °
